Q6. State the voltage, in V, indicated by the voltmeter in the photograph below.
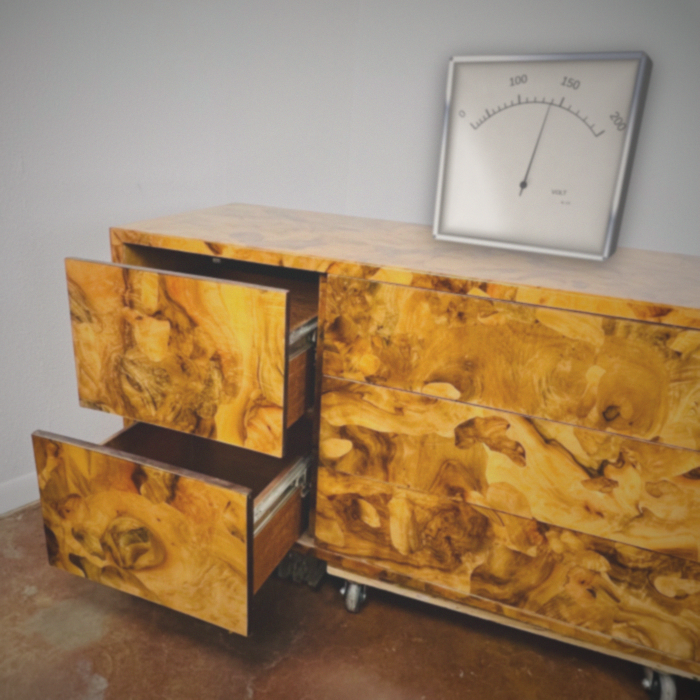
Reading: 140 V
